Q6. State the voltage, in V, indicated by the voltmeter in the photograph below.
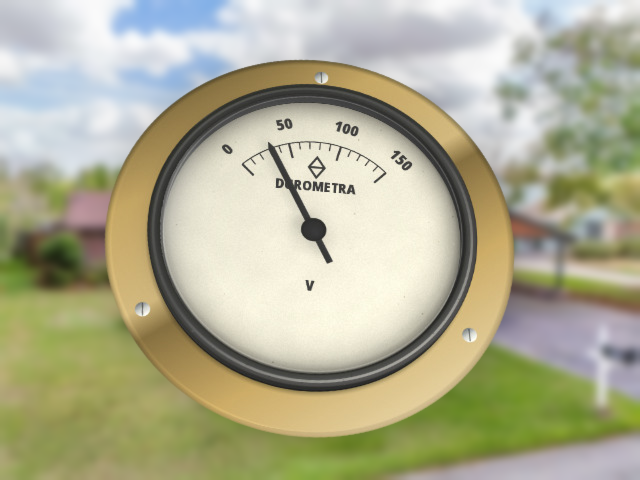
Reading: 30 V
